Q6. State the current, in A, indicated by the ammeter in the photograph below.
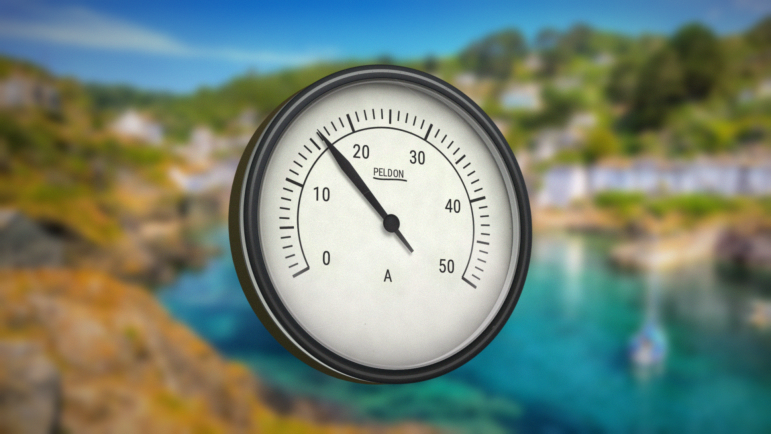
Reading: 16 A
